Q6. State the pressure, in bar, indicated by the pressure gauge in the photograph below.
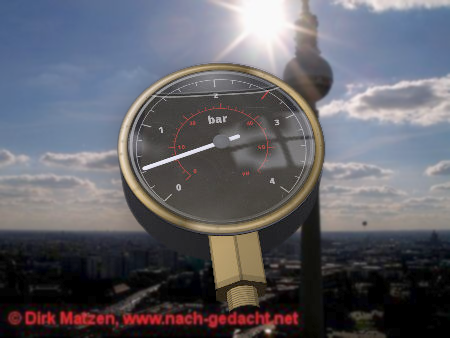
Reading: 0.4 bar
